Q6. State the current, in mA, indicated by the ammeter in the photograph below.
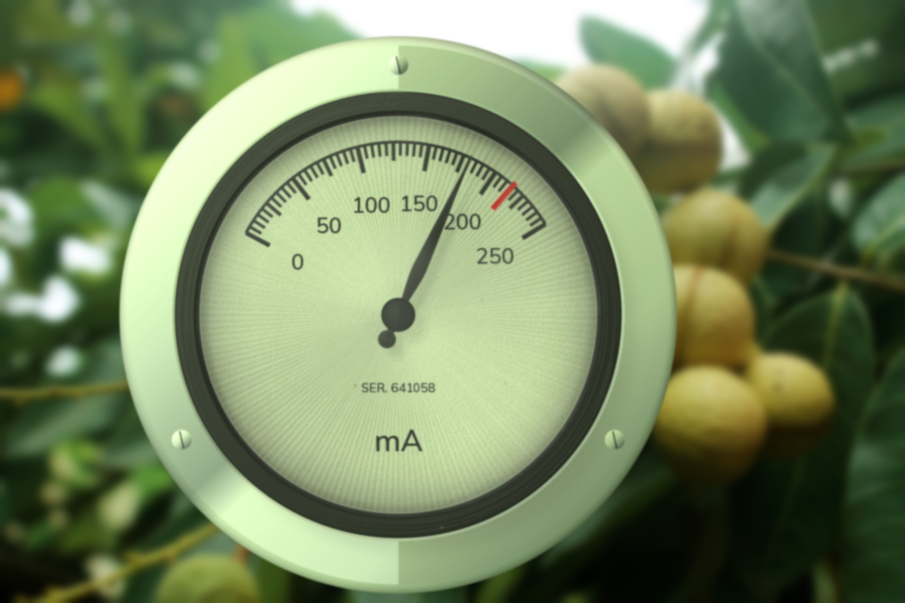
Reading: 180 mA
